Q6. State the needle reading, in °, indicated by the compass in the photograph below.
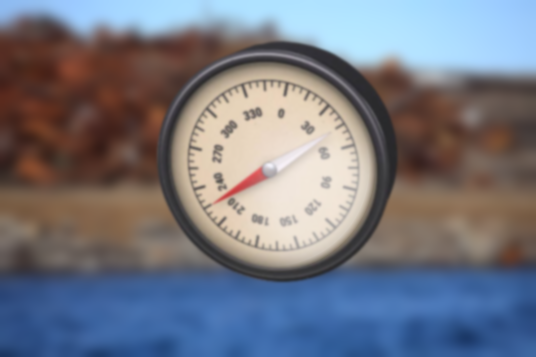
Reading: 225 °
